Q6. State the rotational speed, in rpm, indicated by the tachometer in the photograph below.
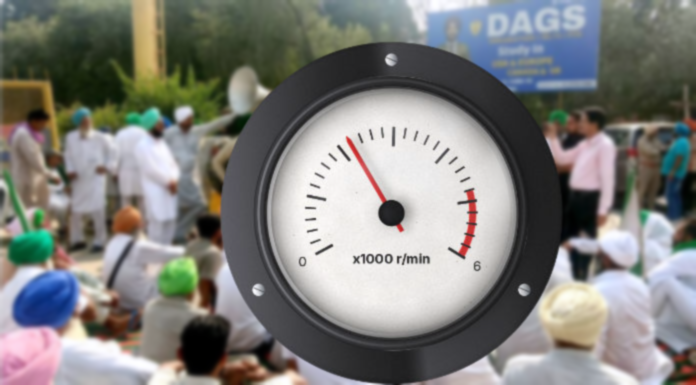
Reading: 2200 rpm
